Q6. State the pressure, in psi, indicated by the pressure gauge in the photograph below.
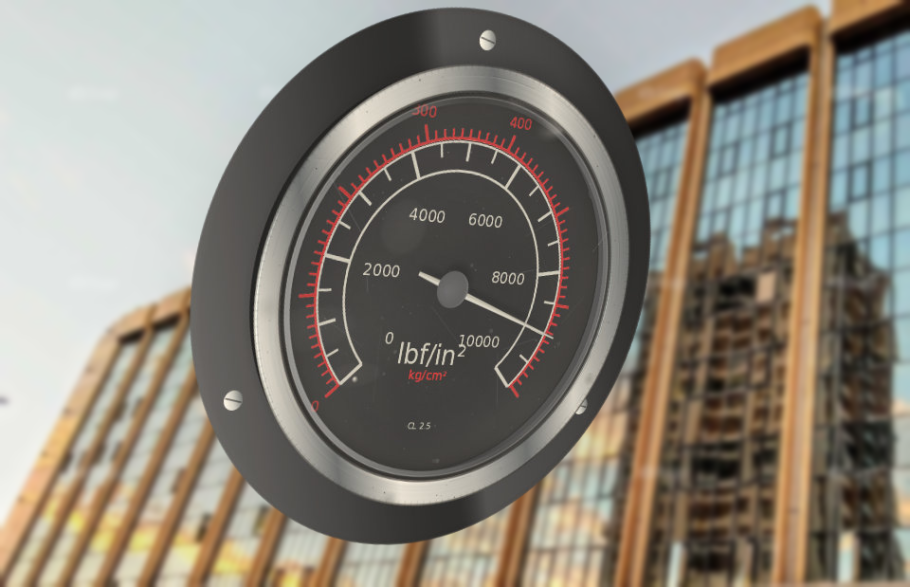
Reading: 9000 psi
